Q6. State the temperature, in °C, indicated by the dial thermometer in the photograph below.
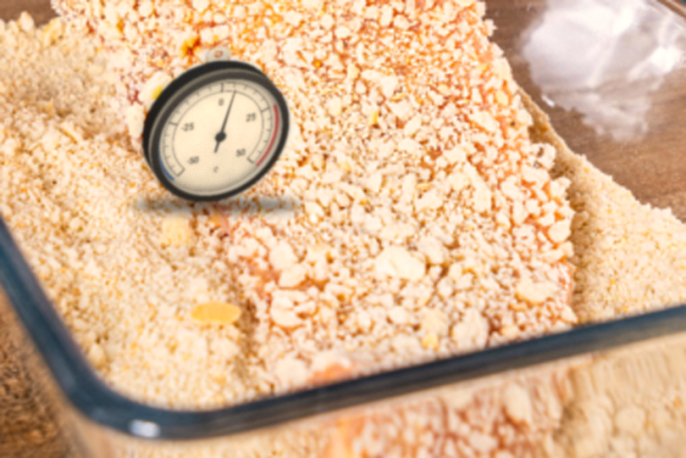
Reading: 5 °C
